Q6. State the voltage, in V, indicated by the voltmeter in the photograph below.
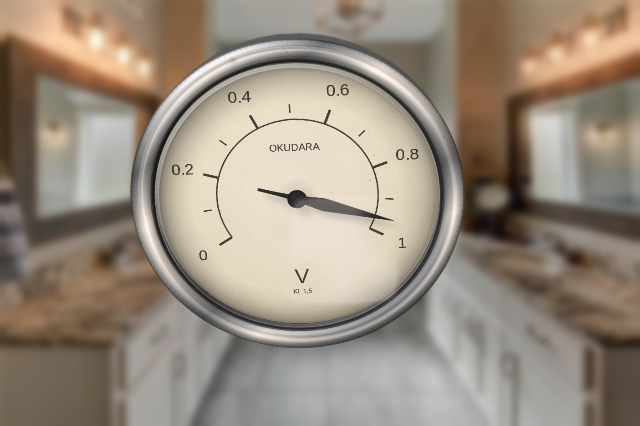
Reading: 0.95 V
